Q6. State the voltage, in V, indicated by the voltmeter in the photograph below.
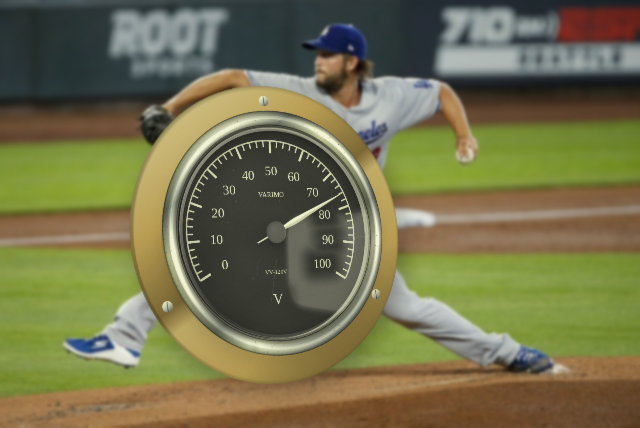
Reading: 76 V
